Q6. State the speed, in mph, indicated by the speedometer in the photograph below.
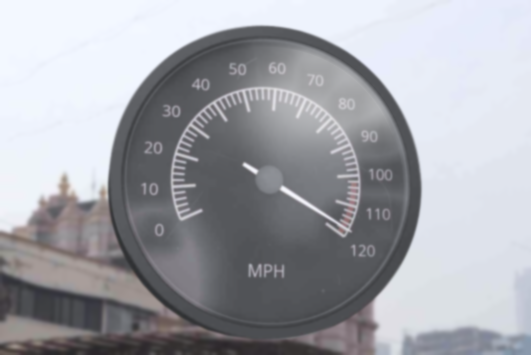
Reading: 118 mph
